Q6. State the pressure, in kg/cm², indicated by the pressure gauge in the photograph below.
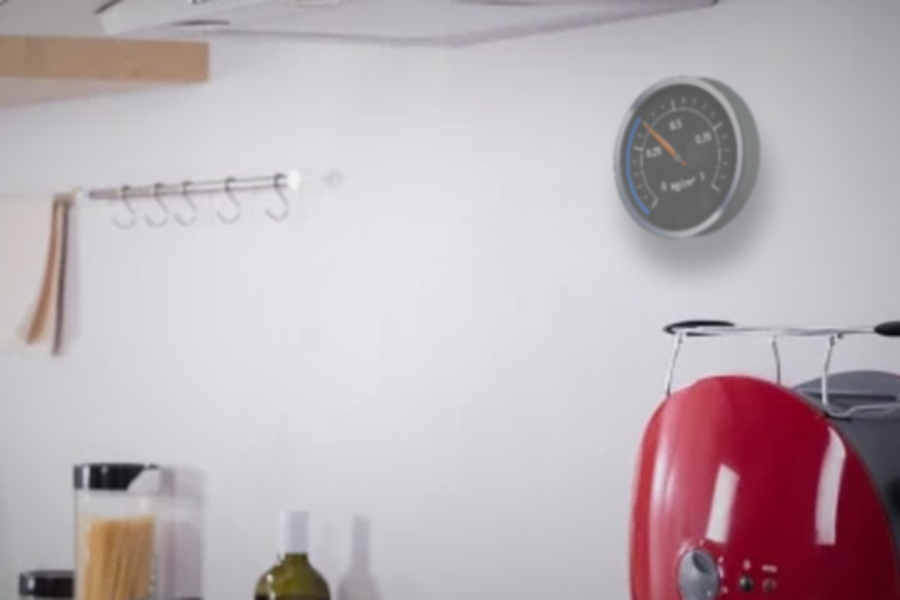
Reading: 0.35 kg/cm²
